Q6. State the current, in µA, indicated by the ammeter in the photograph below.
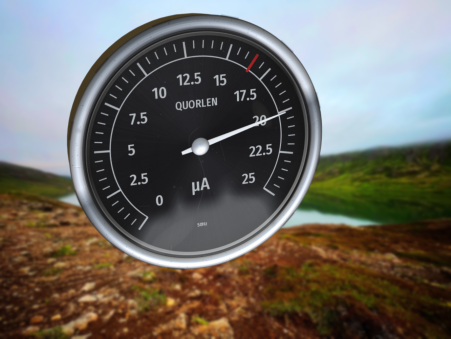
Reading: 20 µA
